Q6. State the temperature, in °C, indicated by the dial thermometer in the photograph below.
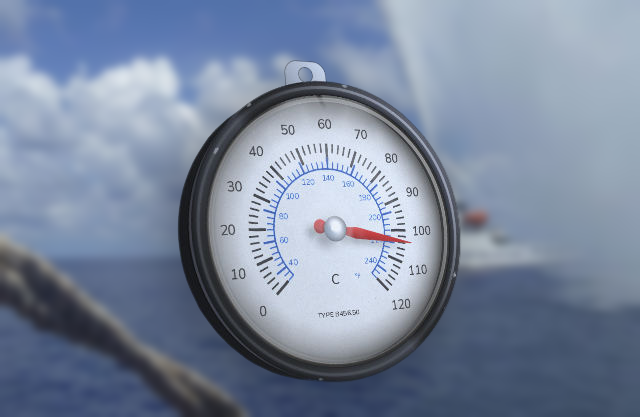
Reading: 104 °C
